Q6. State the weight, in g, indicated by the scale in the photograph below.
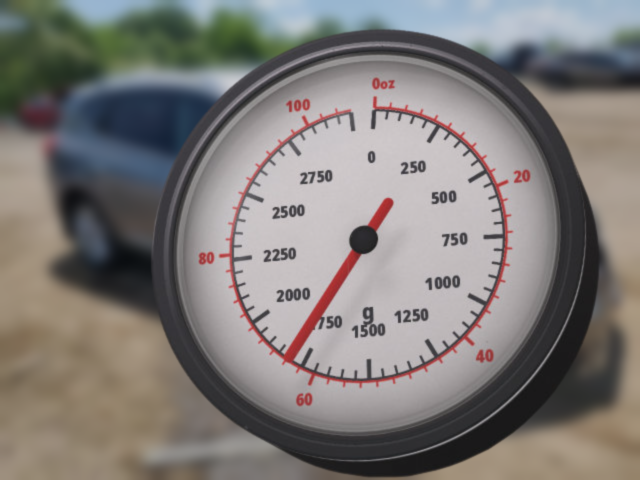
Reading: 1800 g
